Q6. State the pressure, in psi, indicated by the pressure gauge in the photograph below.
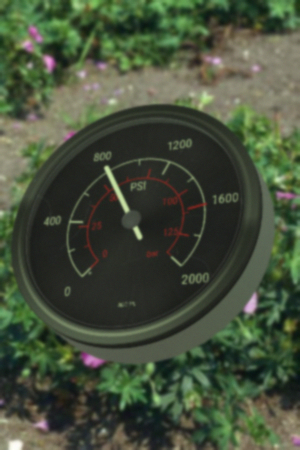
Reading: 800 psi
